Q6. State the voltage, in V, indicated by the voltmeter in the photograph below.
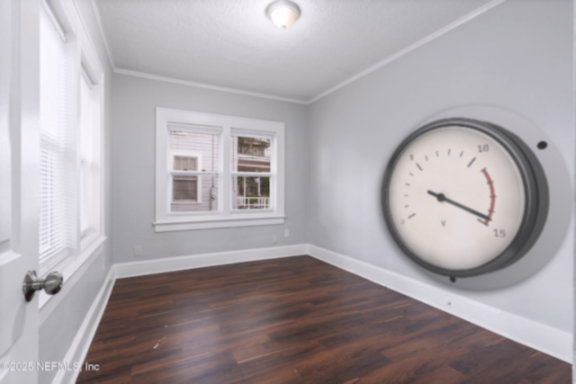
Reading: 14.5 V
